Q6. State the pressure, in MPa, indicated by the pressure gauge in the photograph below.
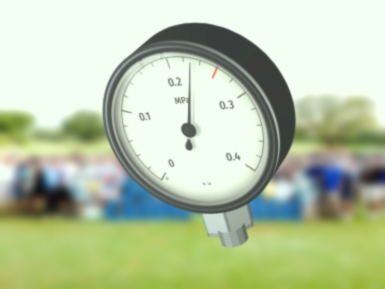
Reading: 0.23 MPa
